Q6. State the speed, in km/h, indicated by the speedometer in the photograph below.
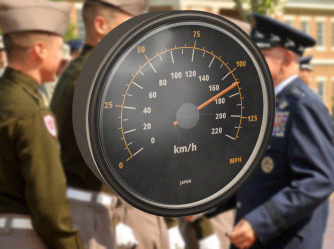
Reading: 170 km/h
